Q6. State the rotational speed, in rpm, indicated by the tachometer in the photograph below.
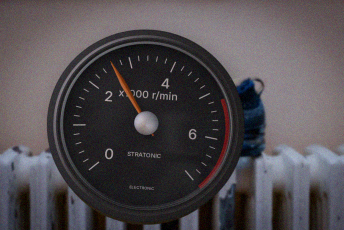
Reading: 2600 rpm
